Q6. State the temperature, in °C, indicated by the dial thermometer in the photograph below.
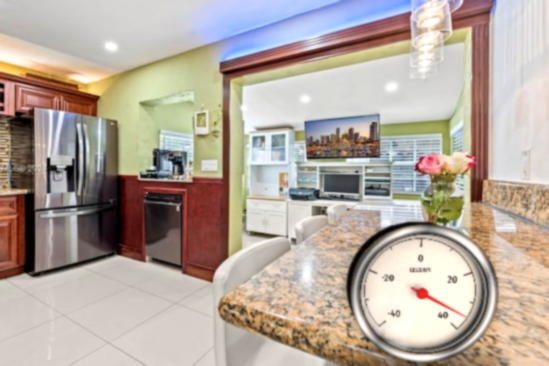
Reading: 35 °C
